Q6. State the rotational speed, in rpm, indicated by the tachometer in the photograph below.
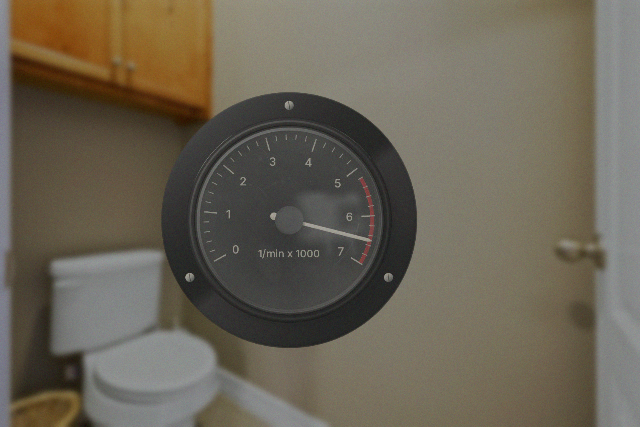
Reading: 6500 rpm
